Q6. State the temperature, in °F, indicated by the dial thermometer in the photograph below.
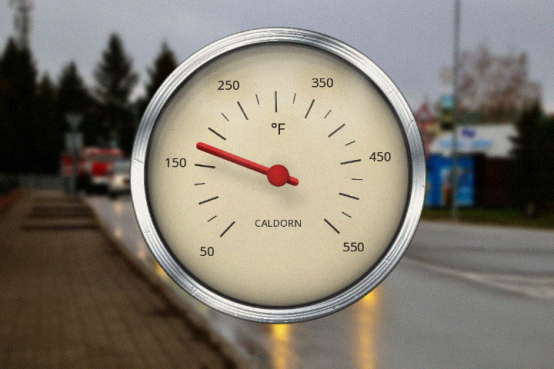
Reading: 175 °F
